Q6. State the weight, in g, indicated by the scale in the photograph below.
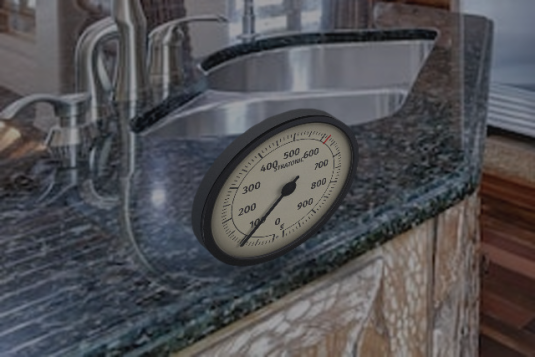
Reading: 100 g
